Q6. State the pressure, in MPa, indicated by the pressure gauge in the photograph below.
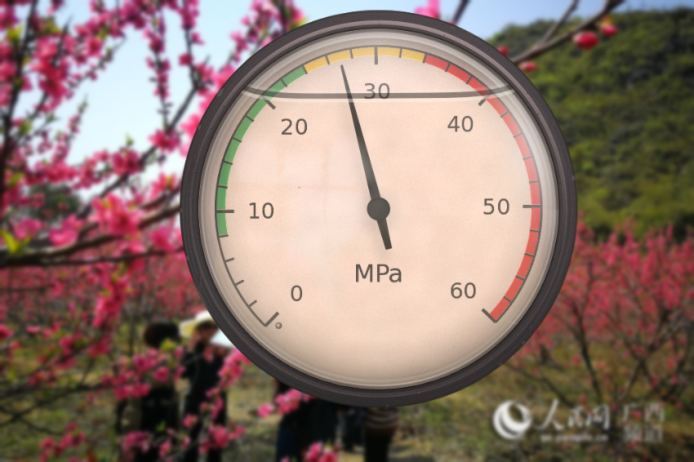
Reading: 27 MPa
